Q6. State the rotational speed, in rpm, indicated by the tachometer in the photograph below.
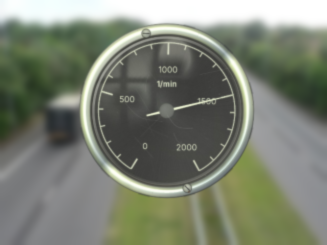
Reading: 1500 rpm
